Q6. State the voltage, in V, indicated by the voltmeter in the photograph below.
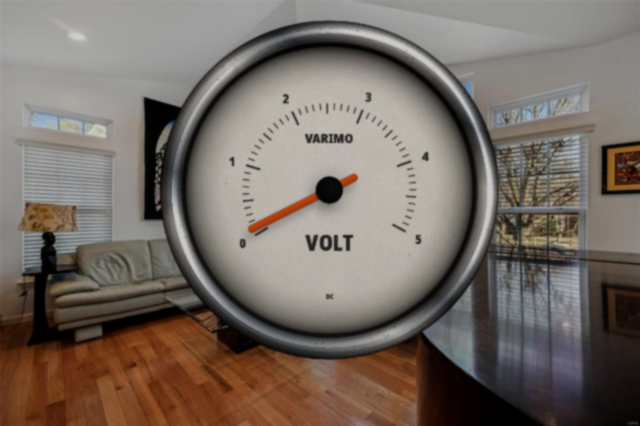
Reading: 0.1 V
